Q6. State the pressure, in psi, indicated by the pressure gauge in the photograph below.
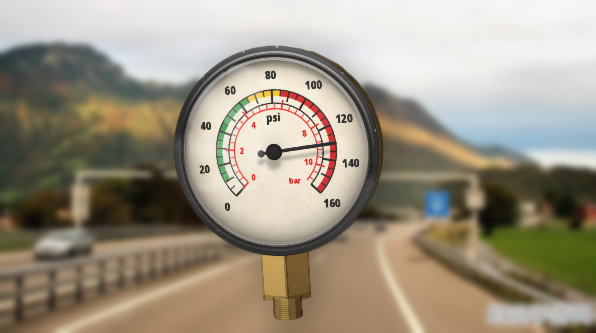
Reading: 130 psi
